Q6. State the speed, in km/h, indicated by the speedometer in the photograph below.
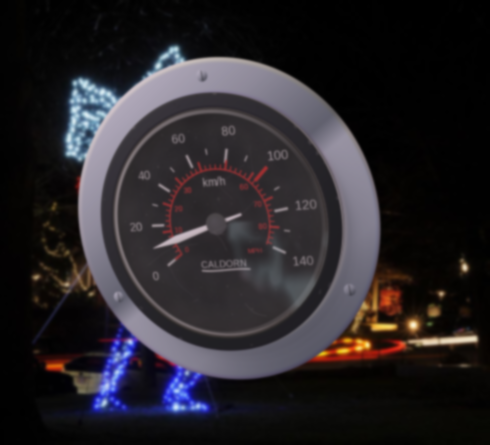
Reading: 10 km/h
